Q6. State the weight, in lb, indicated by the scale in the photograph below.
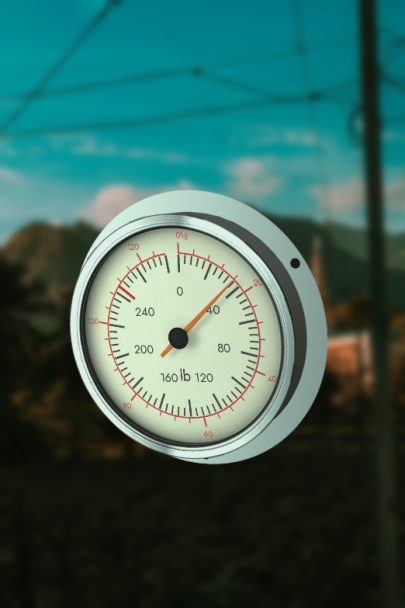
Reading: 36 lb
